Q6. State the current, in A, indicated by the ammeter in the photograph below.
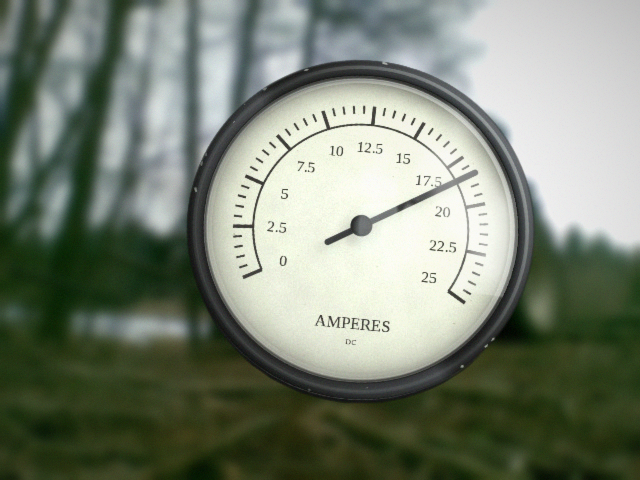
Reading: 18.5 A
